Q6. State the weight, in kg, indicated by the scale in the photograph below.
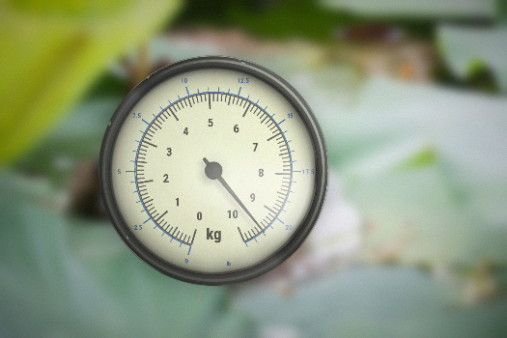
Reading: 9.5 kg
